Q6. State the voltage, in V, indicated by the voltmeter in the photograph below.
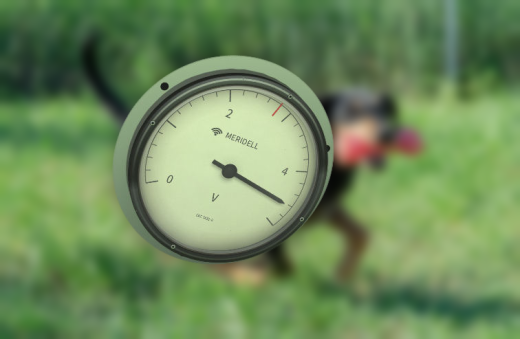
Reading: 4.6 V
